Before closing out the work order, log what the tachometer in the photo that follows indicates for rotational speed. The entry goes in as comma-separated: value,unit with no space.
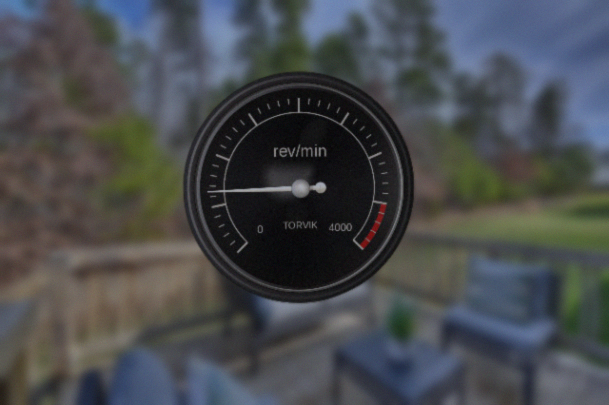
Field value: 650,rpm
